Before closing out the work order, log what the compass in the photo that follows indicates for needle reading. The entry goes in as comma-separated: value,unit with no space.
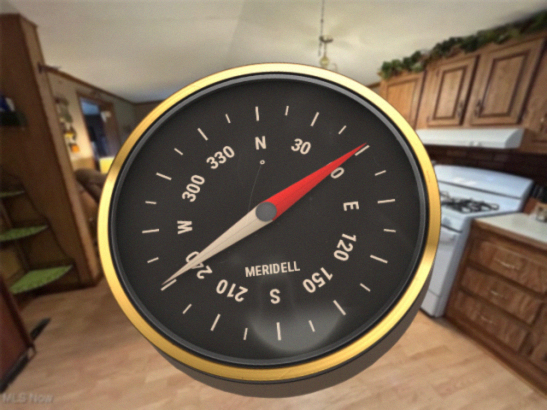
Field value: 60,°
